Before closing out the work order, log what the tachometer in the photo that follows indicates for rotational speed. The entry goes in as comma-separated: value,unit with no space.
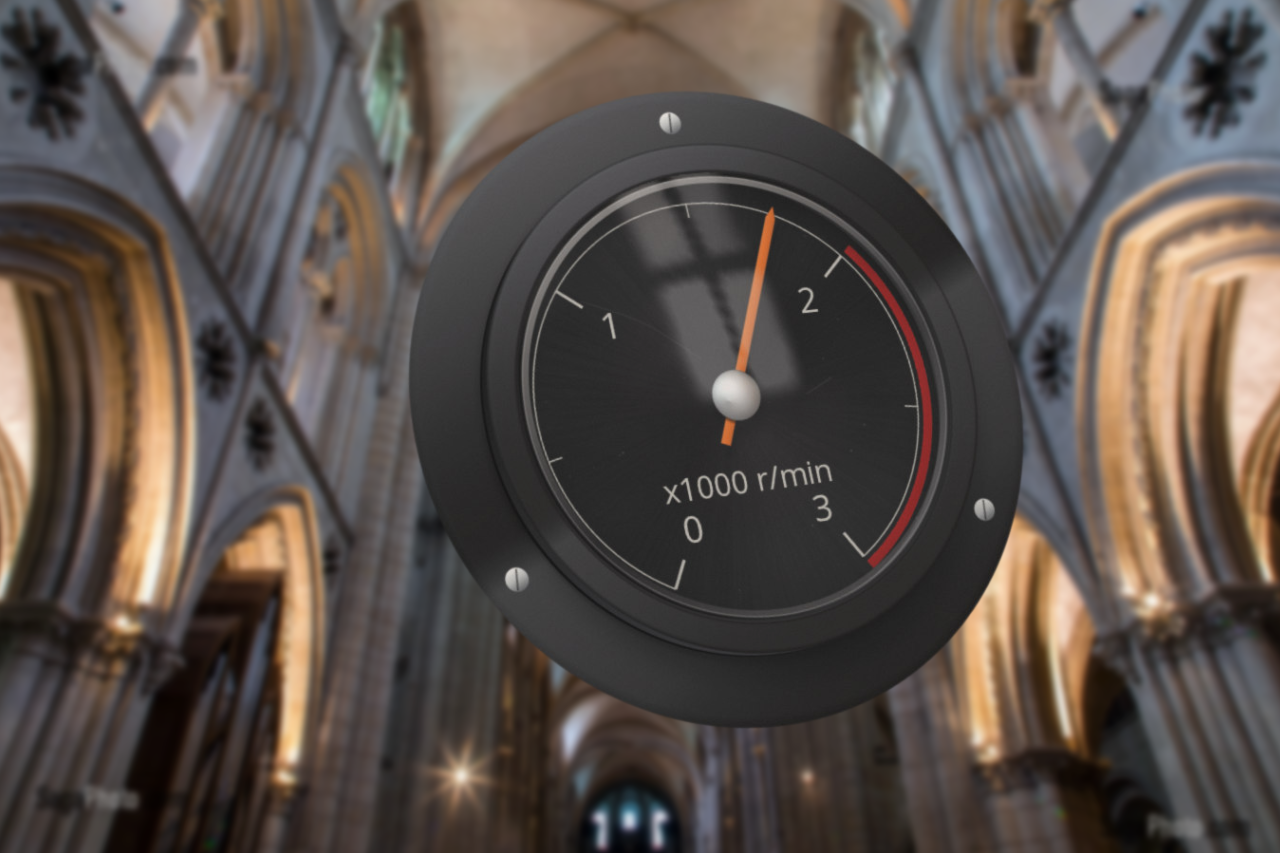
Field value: 1750,rpm
